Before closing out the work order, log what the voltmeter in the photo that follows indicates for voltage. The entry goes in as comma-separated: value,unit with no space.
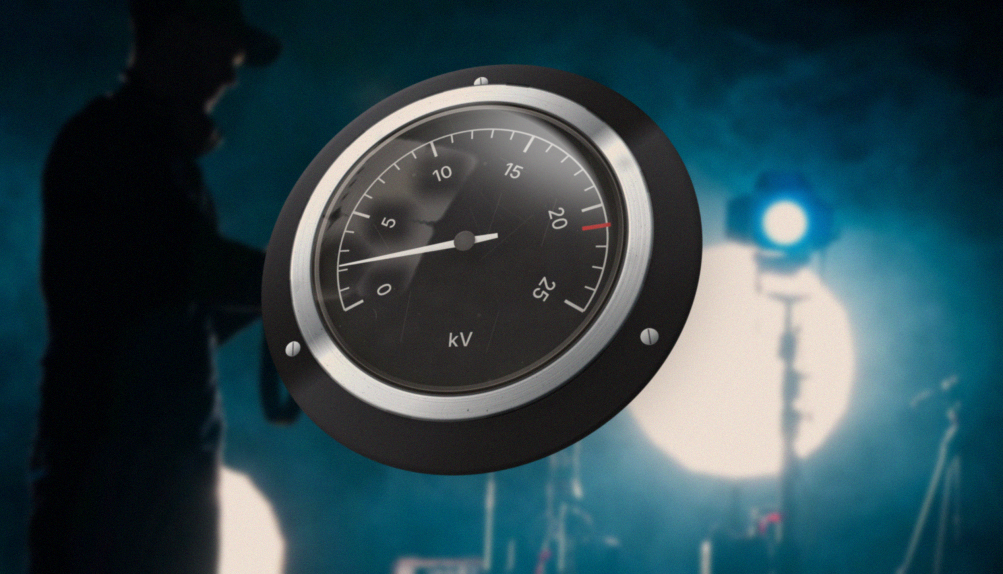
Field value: 2,kV
